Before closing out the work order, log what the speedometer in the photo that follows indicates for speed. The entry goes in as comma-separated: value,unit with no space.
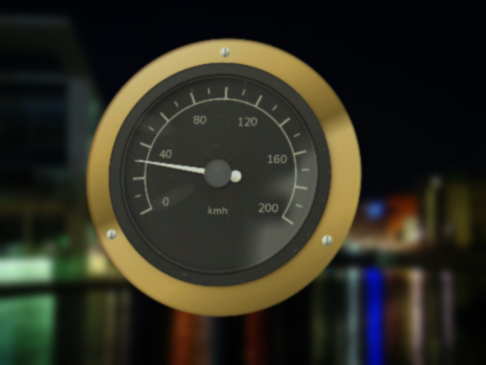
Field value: 30,km/h
